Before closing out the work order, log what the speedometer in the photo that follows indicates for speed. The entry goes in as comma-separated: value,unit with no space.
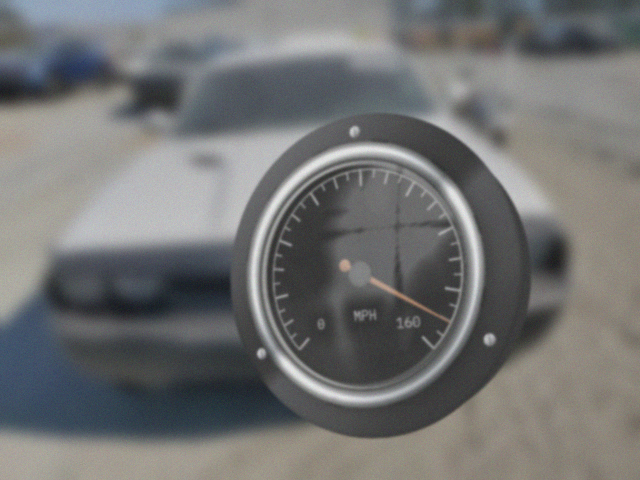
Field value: 150,mph
